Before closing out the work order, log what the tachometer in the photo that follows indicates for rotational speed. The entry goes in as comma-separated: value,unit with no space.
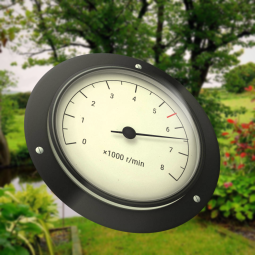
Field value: 6500,rpm
